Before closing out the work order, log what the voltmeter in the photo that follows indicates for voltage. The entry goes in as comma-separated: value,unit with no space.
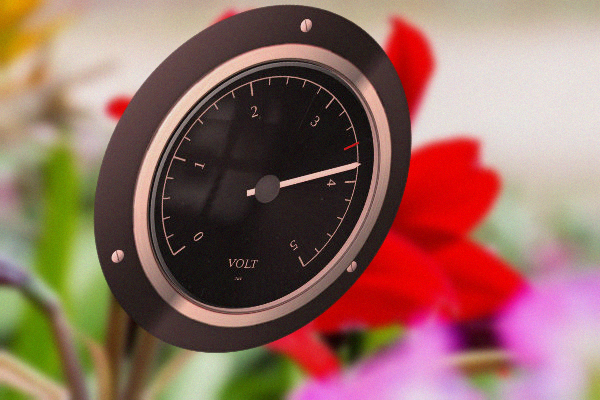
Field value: 3.8,V
